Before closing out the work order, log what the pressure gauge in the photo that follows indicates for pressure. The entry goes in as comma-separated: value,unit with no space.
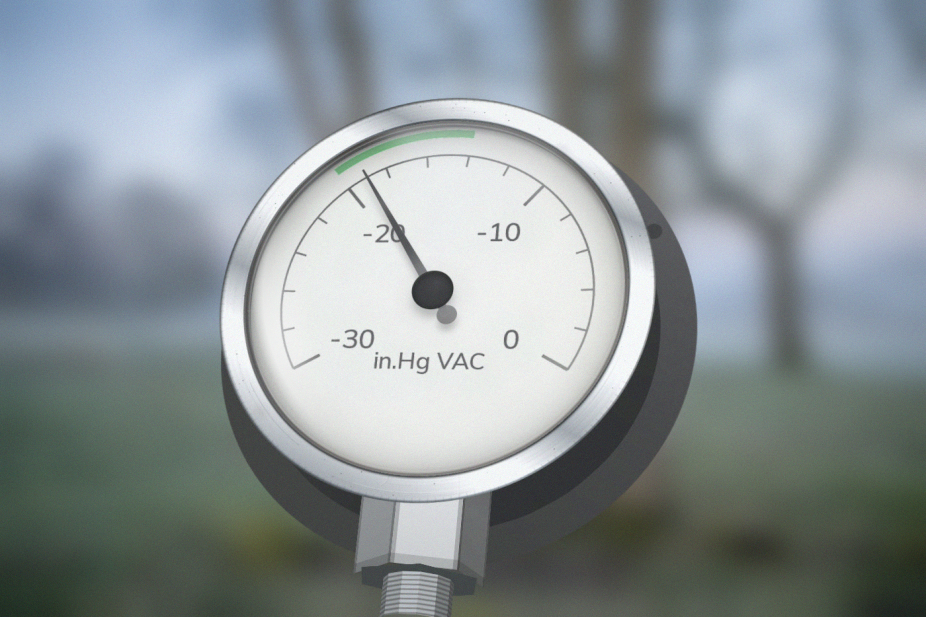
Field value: -19,inHg
